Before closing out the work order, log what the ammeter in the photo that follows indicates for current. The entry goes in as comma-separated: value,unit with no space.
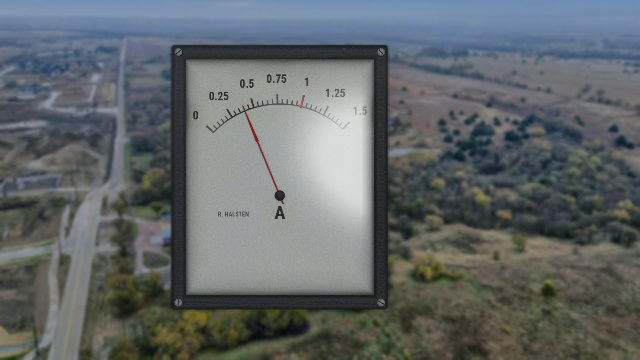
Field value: 0.4,A
